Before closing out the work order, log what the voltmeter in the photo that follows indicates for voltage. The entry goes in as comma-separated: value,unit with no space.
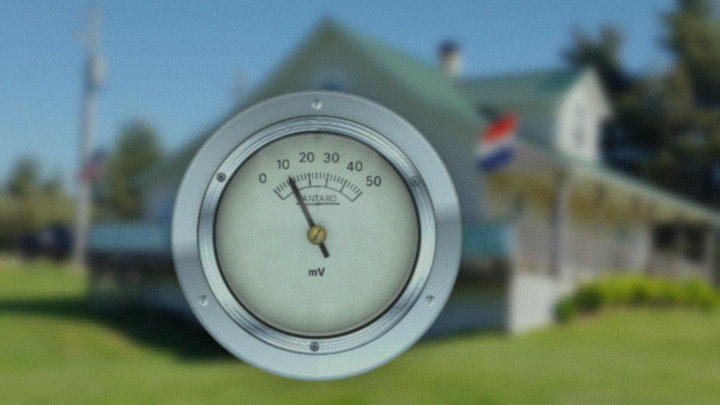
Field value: 10,mV
